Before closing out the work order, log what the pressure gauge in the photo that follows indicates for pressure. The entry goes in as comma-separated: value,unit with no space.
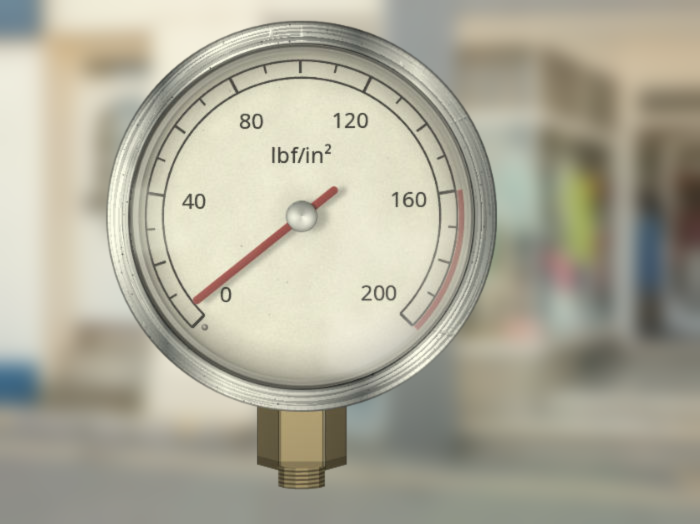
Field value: 5,psi
